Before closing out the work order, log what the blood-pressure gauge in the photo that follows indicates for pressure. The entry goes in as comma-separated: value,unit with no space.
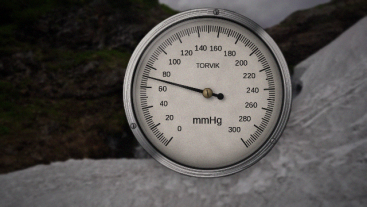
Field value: 70,mmHg
